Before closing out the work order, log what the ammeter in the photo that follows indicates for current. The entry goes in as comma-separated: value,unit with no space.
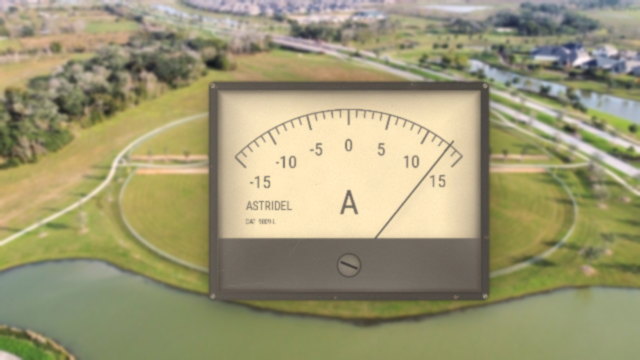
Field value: 13,A
